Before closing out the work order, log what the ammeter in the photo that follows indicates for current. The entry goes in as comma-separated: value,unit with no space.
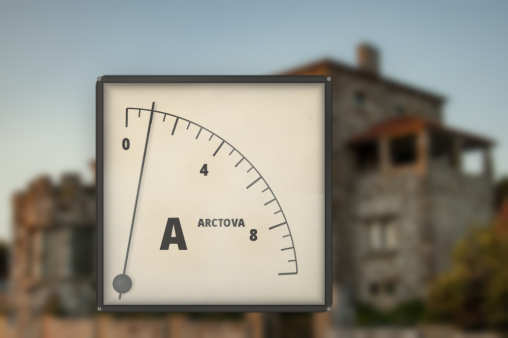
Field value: 1,A
